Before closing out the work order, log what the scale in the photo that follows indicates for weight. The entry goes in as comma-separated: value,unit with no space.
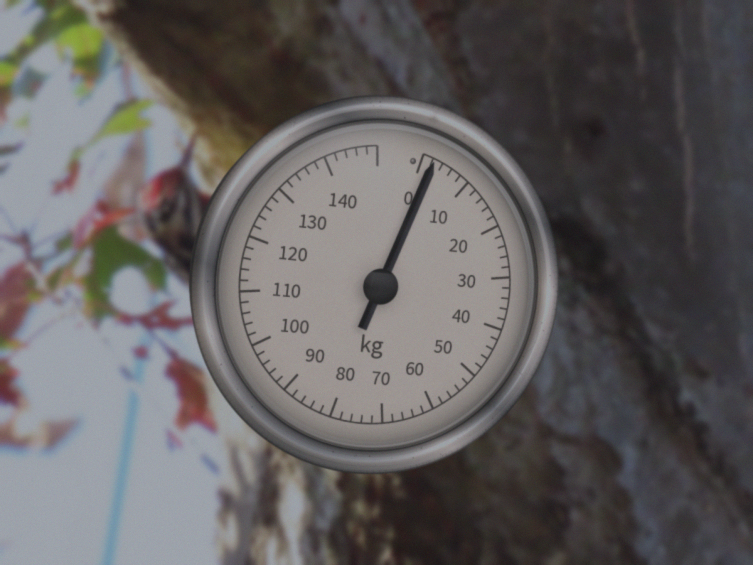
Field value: 2,kg
